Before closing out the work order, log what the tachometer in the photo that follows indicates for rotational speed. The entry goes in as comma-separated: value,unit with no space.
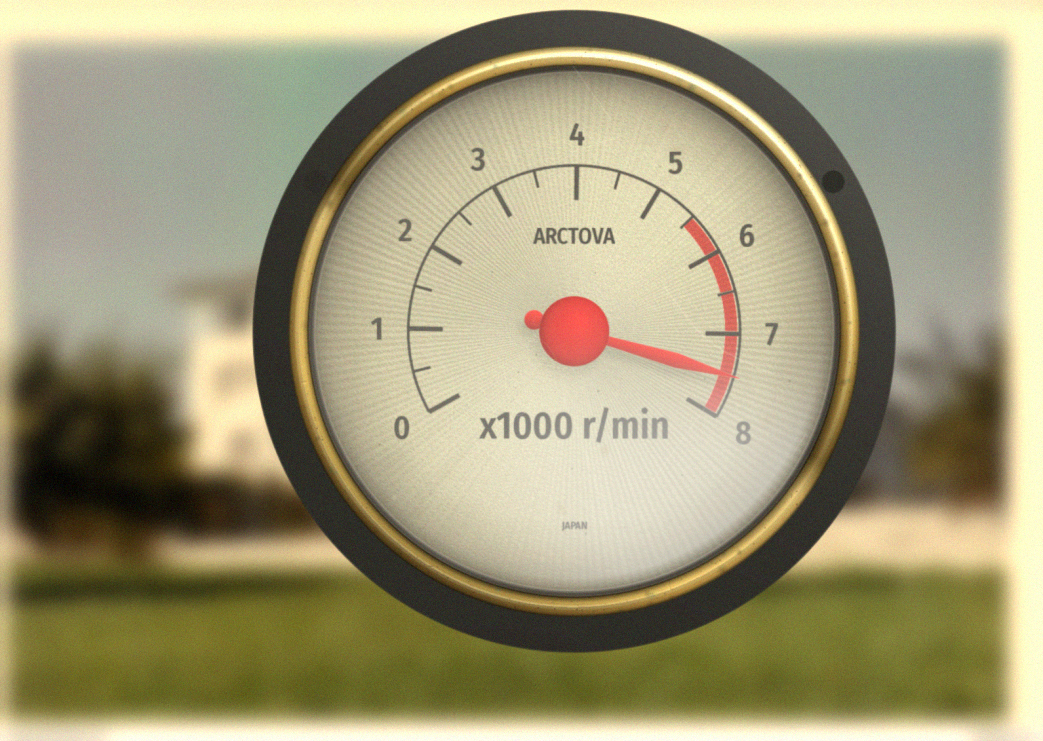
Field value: 7500,rpm
